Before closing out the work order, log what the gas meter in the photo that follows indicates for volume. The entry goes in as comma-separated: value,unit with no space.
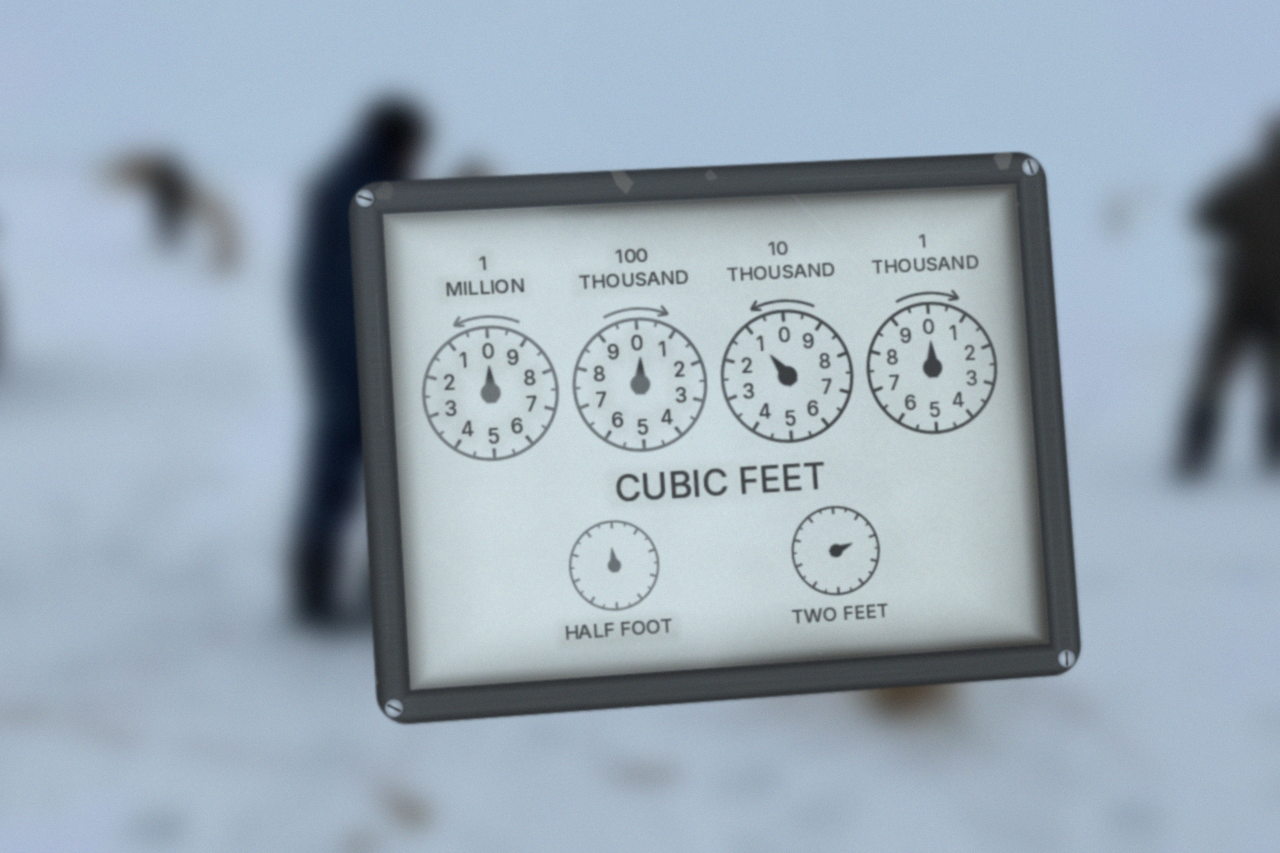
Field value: 1000,ft³
